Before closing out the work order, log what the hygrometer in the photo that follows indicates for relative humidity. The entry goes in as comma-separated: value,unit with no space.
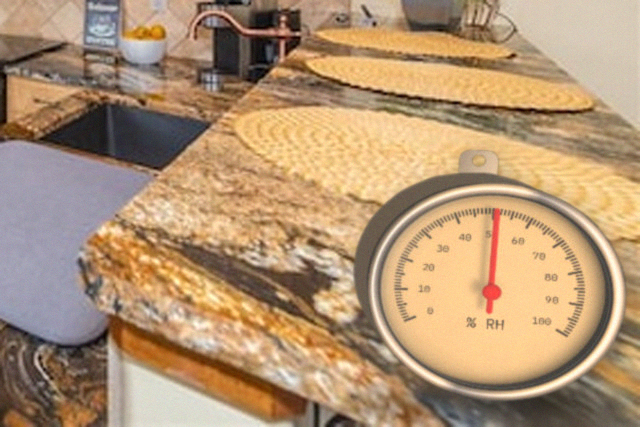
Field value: 50,%
